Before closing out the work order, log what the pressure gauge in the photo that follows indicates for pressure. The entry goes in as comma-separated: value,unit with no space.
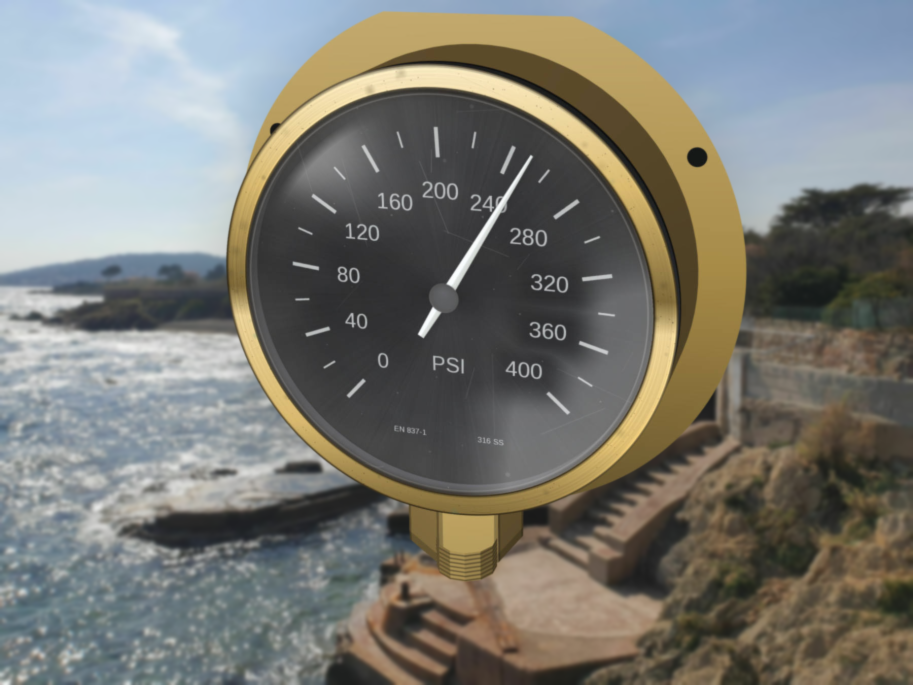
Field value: 250,psi
